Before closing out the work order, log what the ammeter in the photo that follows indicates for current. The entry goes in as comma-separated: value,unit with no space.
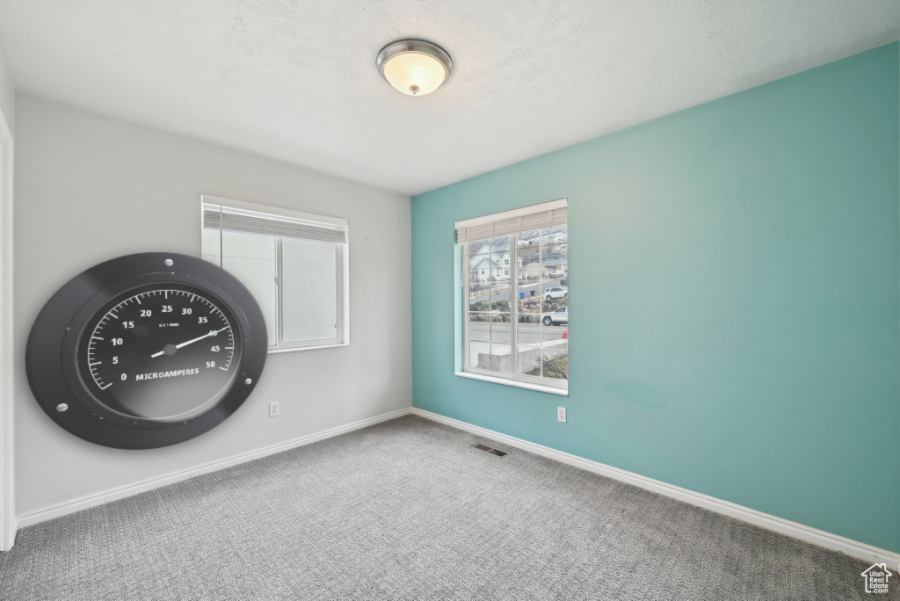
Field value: 40,µA
